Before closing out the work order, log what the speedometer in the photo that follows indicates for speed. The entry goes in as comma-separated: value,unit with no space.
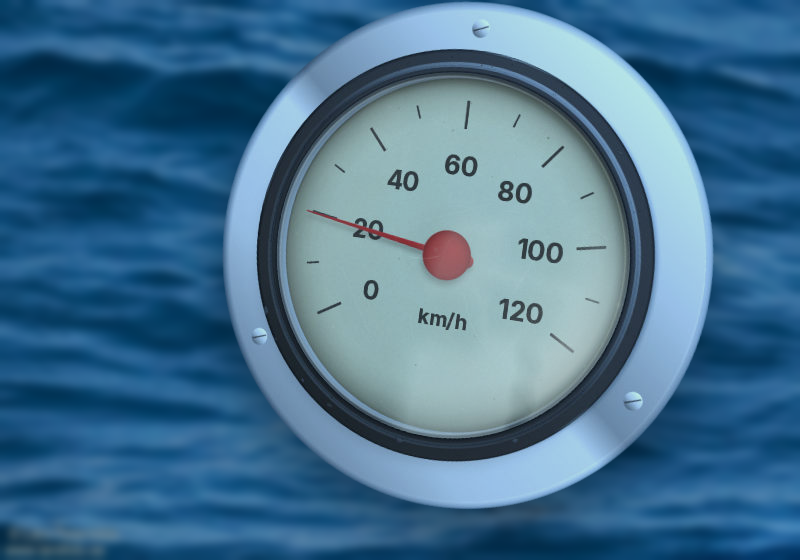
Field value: 20,km/h
